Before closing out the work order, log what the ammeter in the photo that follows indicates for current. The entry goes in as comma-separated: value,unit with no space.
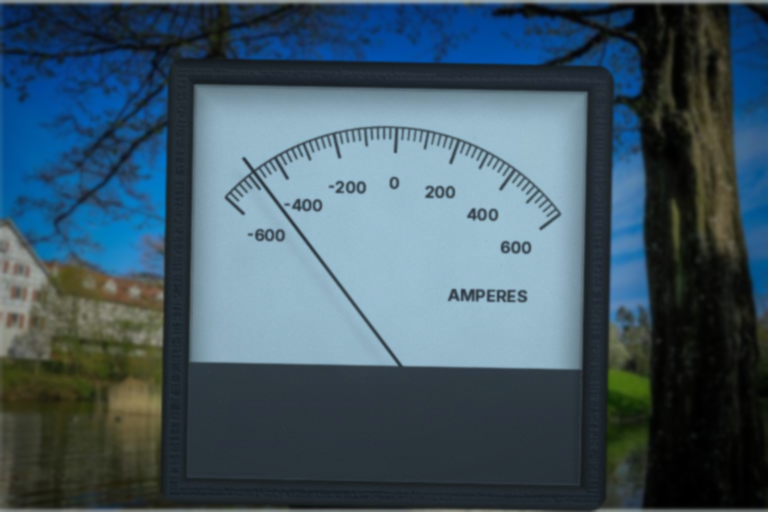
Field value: -480,A
